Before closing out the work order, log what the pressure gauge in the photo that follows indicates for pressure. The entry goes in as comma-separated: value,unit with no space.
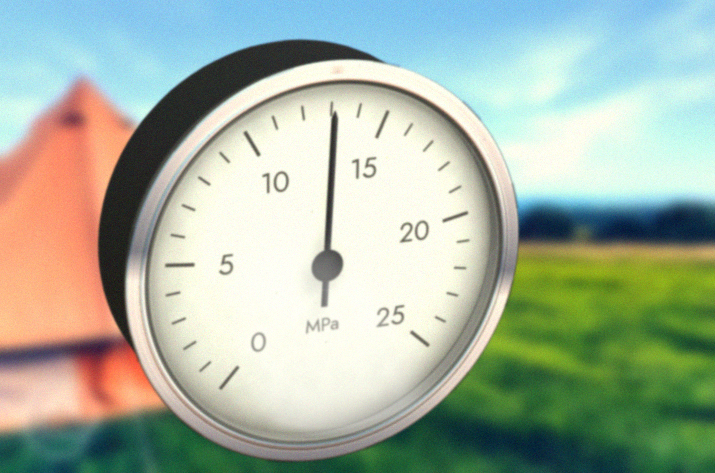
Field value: 13,MPa
